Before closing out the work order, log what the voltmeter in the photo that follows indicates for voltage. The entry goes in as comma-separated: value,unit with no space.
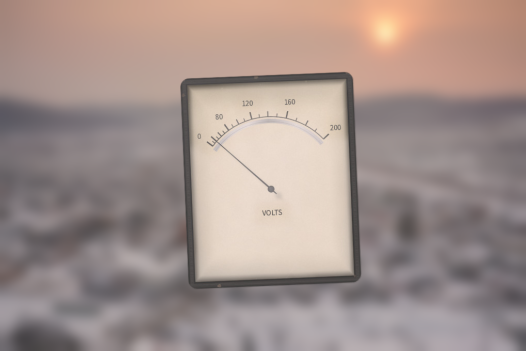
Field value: 40,V
